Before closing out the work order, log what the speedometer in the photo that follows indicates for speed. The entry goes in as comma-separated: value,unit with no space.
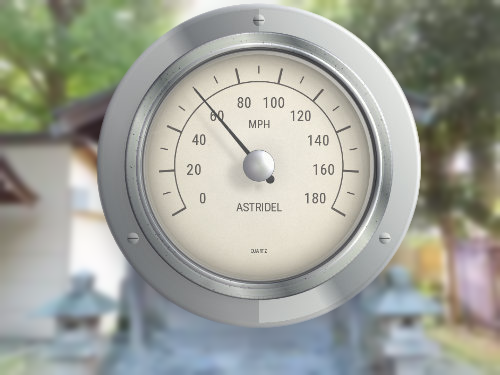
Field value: 60,mph
